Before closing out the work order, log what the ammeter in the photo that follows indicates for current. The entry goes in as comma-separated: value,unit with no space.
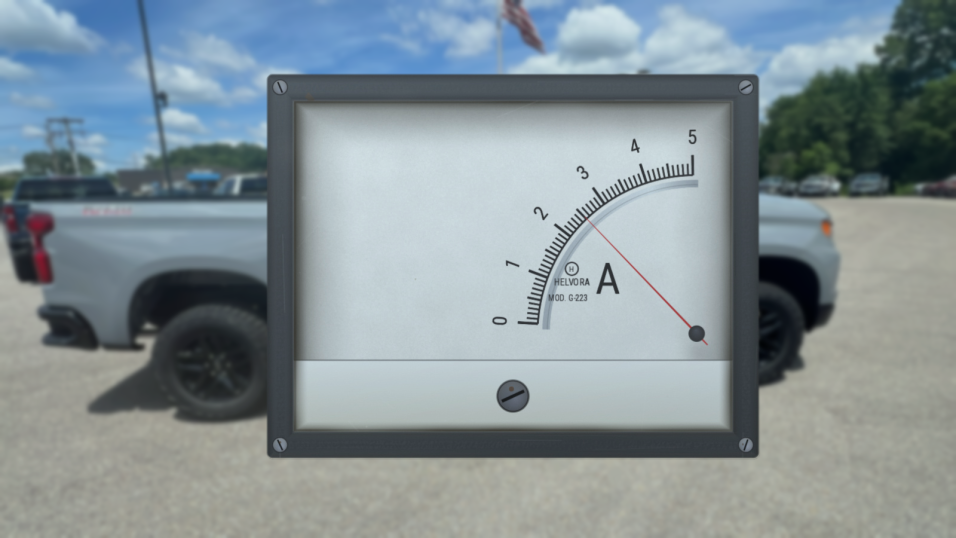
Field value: 2.5,A
